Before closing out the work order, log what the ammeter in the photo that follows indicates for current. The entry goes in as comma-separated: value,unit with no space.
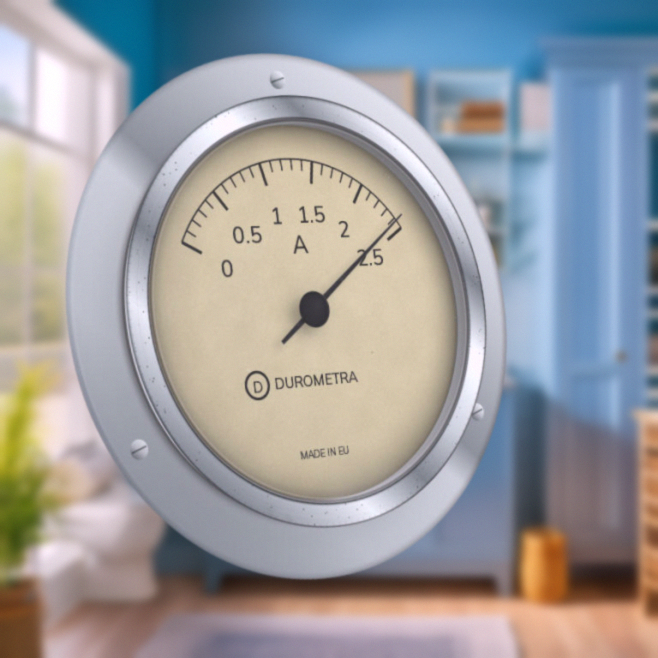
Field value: 2.4,A
